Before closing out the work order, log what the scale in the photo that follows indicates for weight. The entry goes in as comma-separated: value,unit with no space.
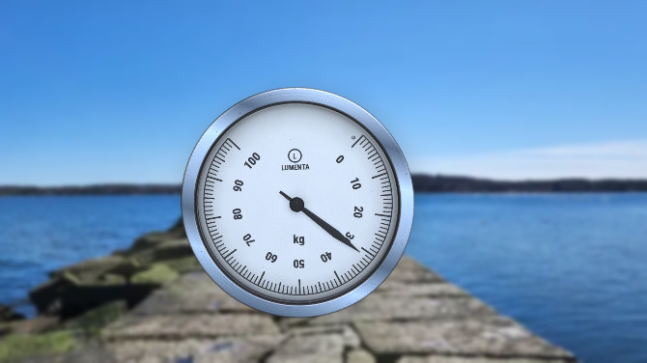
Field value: 31,kg
